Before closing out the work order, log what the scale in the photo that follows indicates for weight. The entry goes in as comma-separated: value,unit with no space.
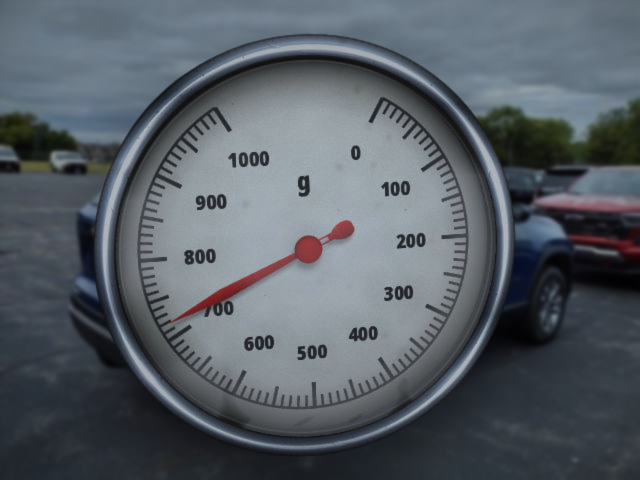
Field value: 720,g
